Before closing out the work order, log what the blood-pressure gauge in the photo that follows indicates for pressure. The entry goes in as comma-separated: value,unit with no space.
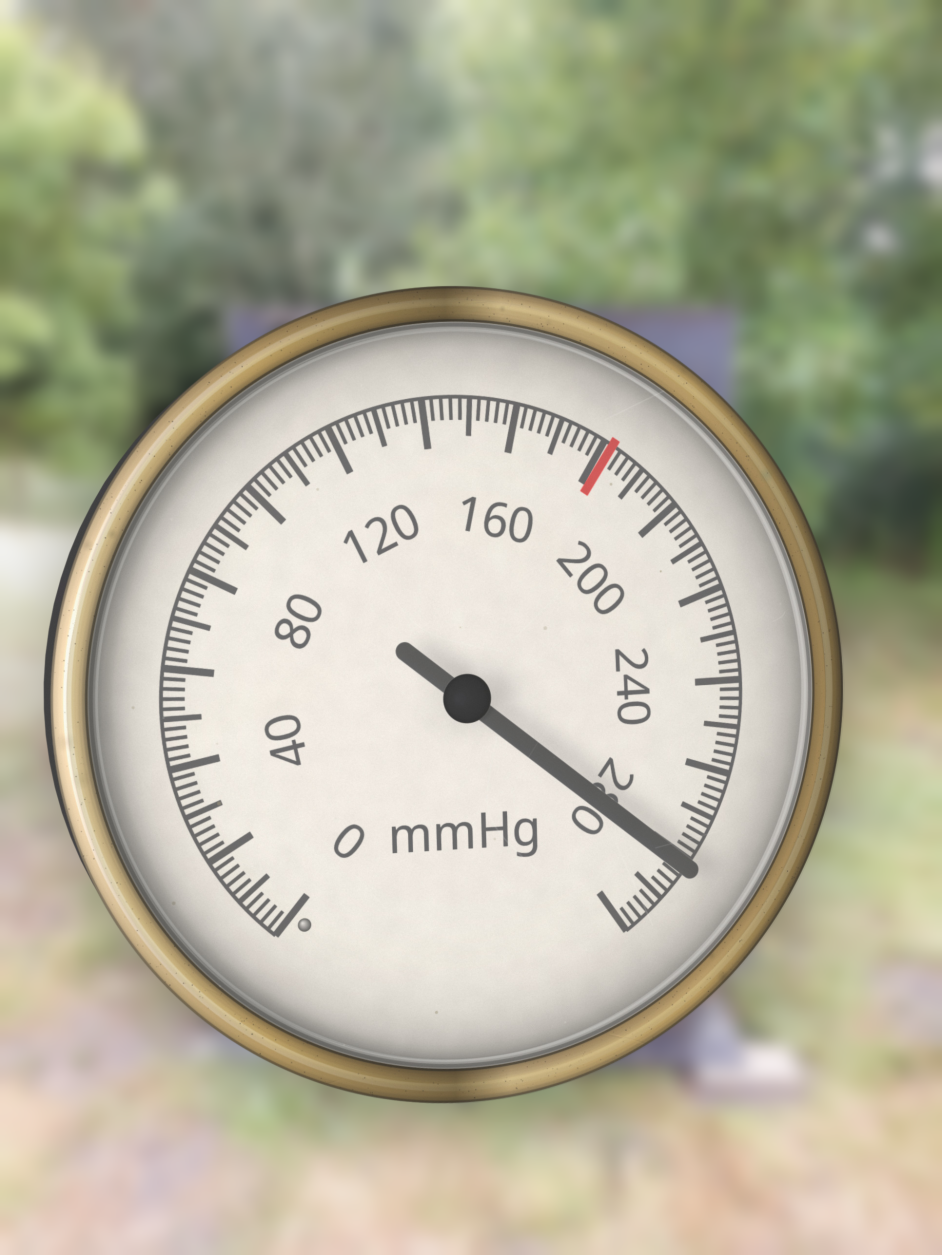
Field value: 282,mmHg
